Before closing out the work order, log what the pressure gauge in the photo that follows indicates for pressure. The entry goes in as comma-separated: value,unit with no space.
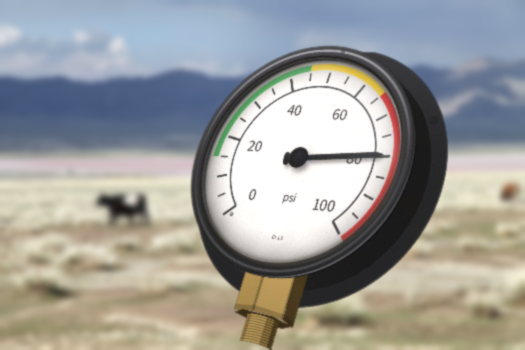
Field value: 80,psi
